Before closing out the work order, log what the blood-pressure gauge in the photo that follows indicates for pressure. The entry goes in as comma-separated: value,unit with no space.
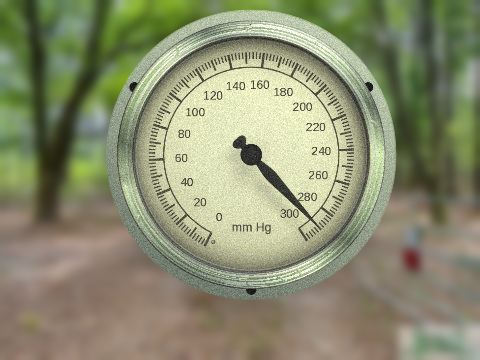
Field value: 290,mmHg
